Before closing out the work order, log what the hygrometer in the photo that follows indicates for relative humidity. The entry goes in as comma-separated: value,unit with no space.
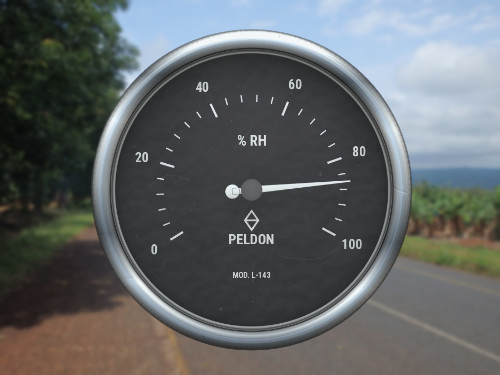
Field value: 86,%
